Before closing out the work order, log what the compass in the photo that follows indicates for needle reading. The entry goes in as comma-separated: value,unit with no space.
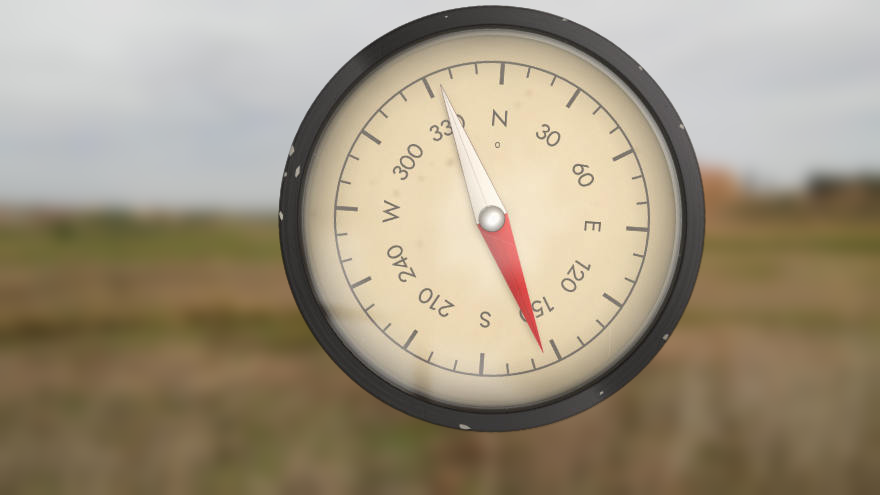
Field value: 155,°
